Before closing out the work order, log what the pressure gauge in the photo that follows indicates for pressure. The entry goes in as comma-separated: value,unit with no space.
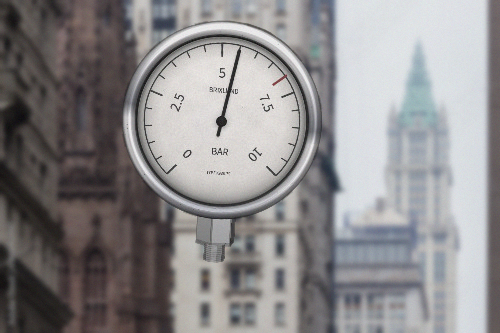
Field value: 5.5,bar
